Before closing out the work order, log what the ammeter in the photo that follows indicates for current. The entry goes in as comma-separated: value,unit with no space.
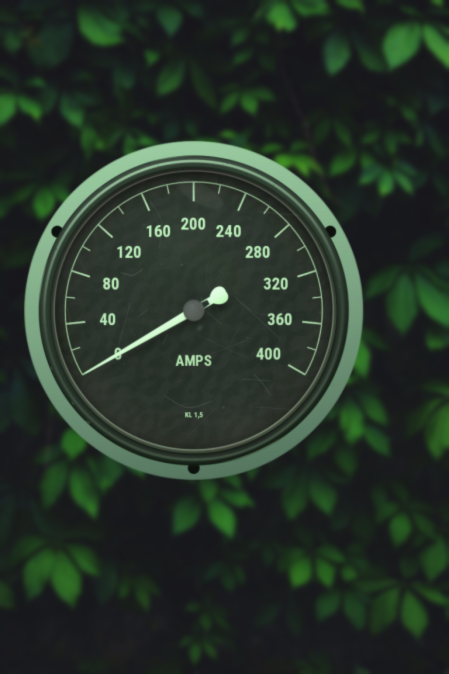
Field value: 0,A
